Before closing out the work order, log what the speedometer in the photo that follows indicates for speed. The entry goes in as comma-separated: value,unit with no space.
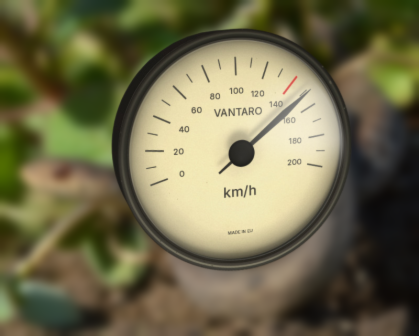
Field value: 150,km/h
